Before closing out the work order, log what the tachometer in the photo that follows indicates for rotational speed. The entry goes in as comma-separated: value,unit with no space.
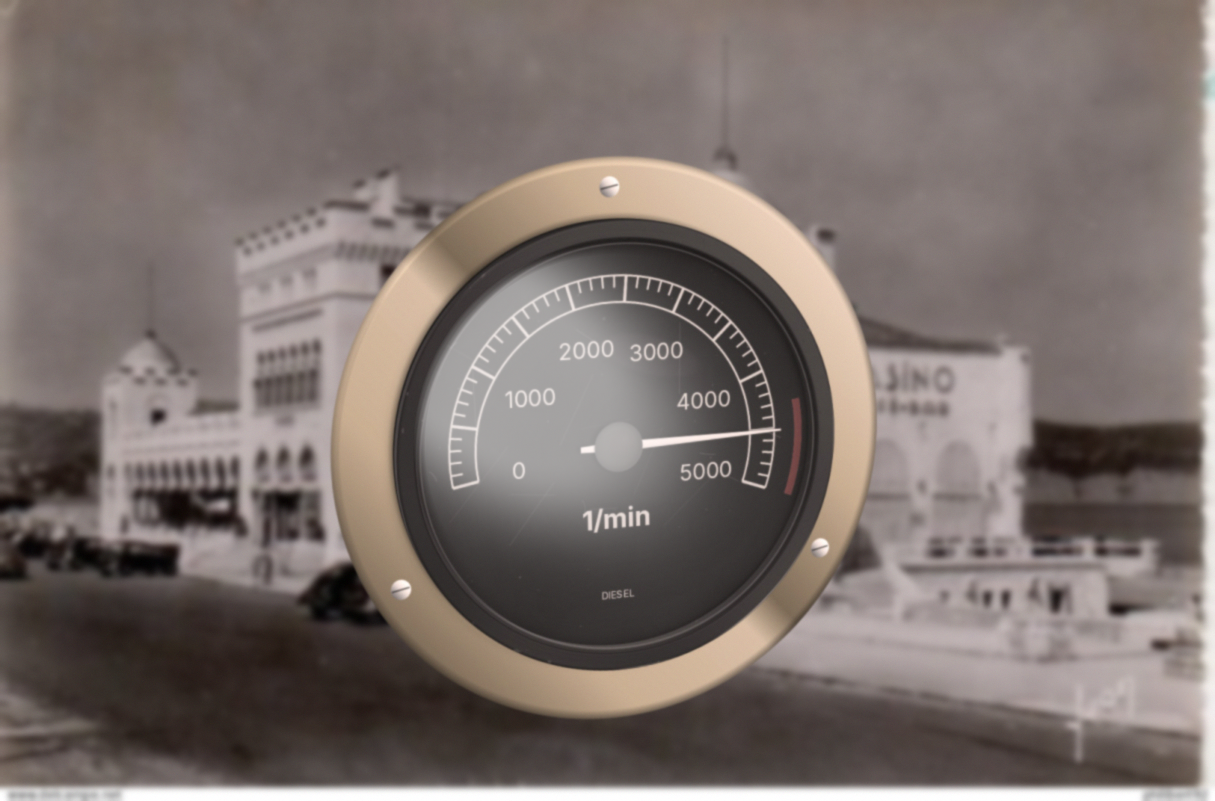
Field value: 4500,rpm
